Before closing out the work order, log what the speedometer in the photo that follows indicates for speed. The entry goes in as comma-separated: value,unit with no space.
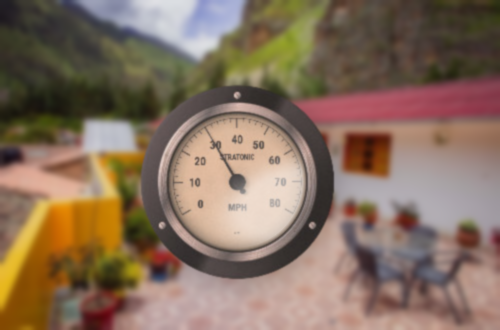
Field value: 30,mph
